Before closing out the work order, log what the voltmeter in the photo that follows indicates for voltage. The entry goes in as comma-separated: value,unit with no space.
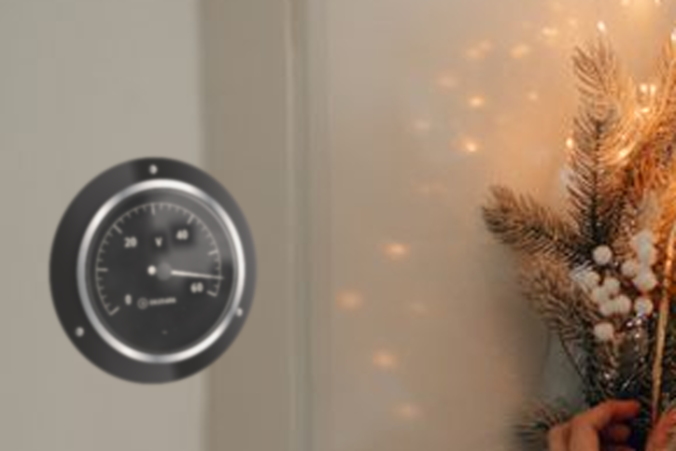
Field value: 56,V
